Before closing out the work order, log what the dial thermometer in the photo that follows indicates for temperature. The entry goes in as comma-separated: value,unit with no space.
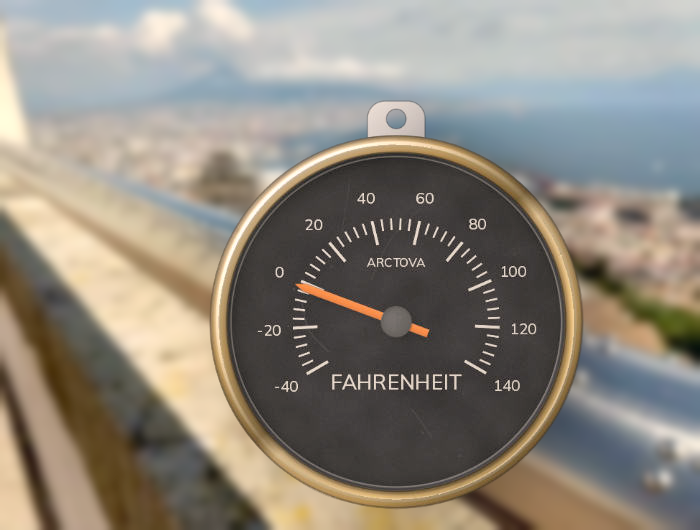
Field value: -2,°F
